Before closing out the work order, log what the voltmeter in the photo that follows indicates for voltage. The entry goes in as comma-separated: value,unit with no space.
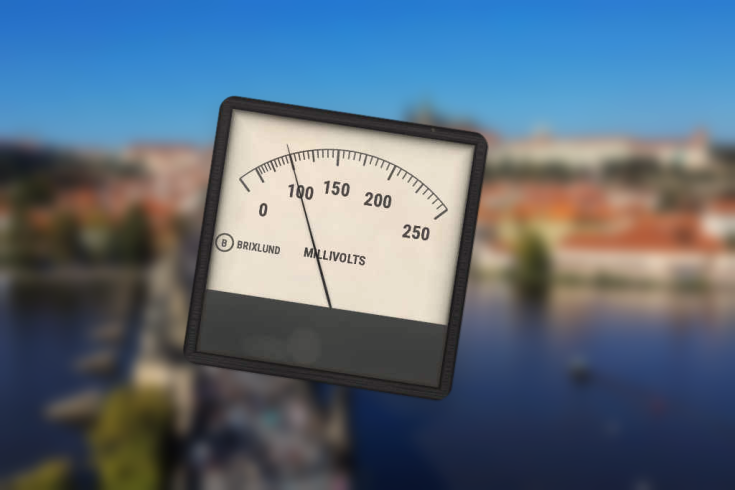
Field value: 100,mV
